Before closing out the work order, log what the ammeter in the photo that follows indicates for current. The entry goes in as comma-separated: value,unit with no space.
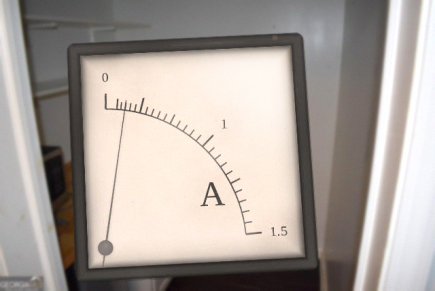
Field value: 0.35,A
